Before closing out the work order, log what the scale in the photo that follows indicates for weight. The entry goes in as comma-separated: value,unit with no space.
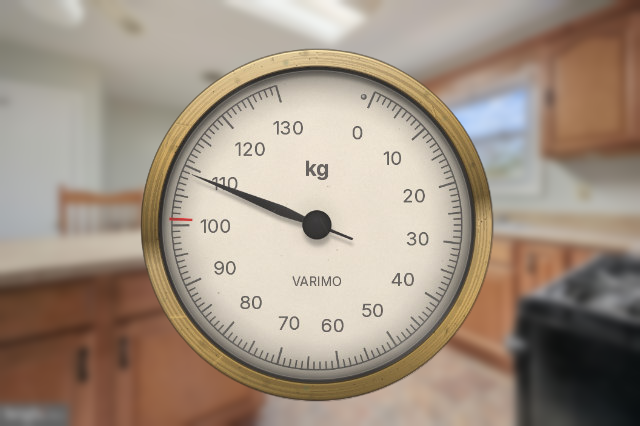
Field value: 109,kg
